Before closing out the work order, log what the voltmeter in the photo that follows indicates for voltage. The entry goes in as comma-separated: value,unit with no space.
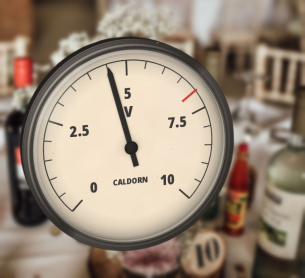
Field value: 4.5,V
